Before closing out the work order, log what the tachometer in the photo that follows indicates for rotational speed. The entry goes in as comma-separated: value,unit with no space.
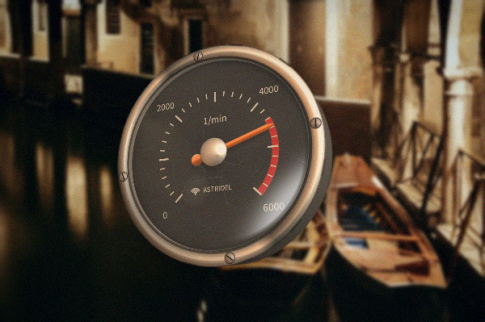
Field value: 4600,rpm
